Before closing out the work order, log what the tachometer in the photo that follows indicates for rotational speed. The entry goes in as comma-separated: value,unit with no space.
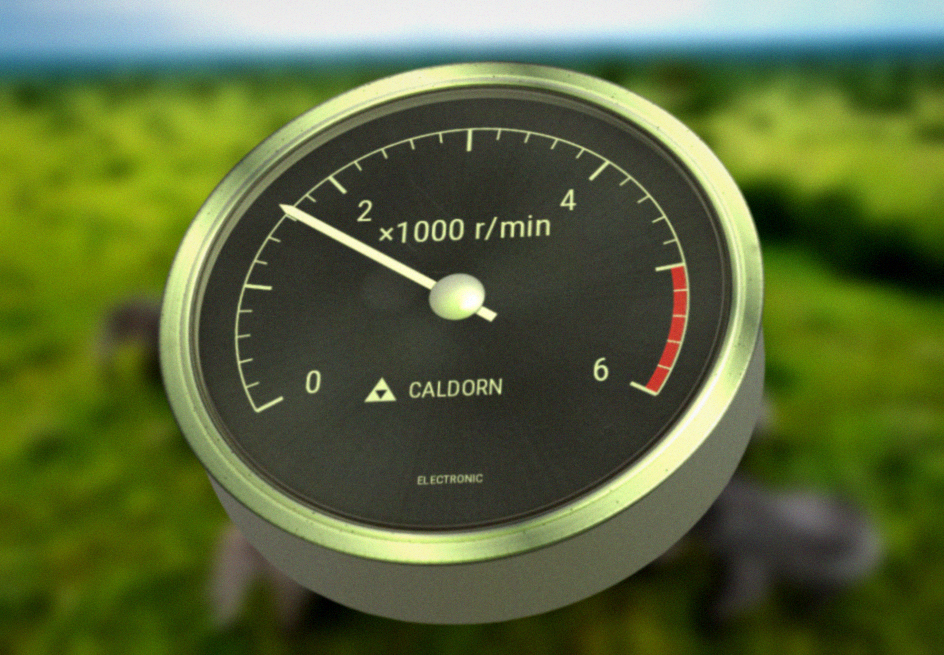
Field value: 1600,rpm
